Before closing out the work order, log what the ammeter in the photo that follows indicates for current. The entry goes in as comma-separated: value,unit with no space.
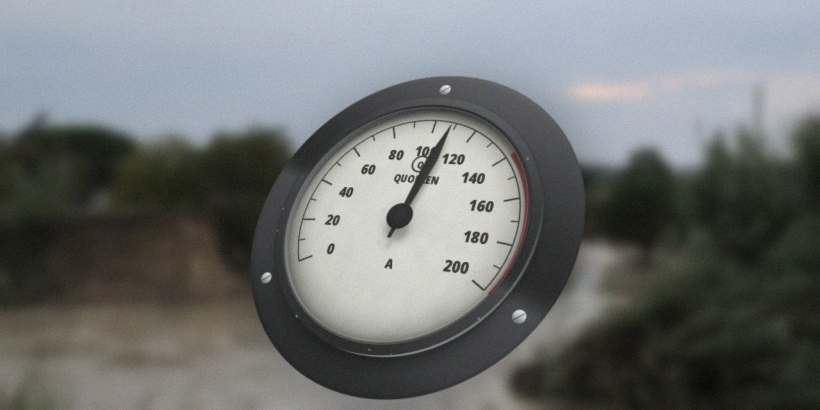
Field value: 110,A
